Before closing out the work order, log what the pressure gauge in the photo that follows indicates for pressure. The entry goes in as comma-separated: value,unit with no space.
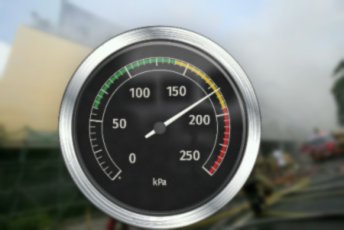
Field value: 180,kPa
